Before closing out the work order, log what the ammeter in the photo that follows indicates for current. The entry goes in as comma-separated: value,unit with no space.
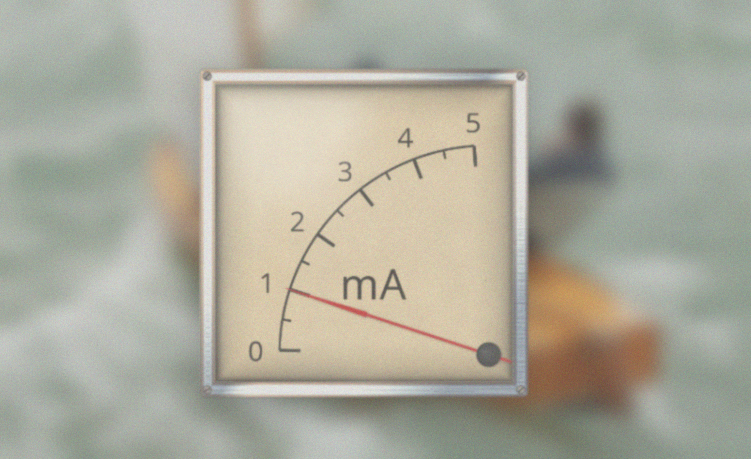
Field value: 1,mA
